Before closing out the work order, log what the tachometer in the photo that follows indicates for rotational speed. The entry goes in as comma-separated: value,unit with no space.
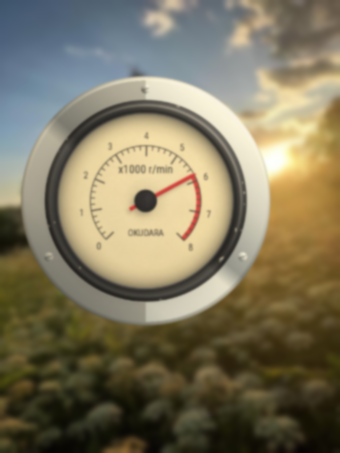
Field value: 5800,rpm
